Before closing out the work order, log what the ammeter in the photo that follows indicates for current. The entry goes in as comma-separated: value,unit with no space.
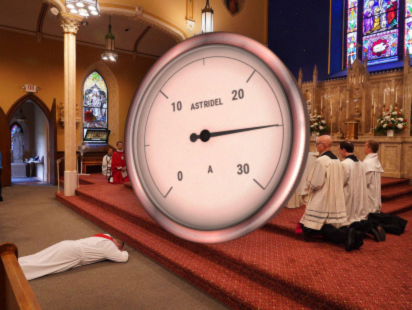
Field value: 25,A
